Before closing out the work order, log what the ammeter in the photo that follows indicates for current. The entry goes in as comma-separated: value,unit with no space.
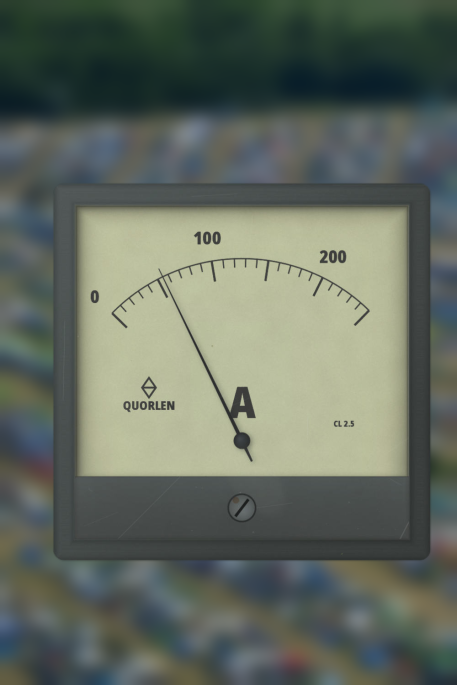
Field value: 55,A
